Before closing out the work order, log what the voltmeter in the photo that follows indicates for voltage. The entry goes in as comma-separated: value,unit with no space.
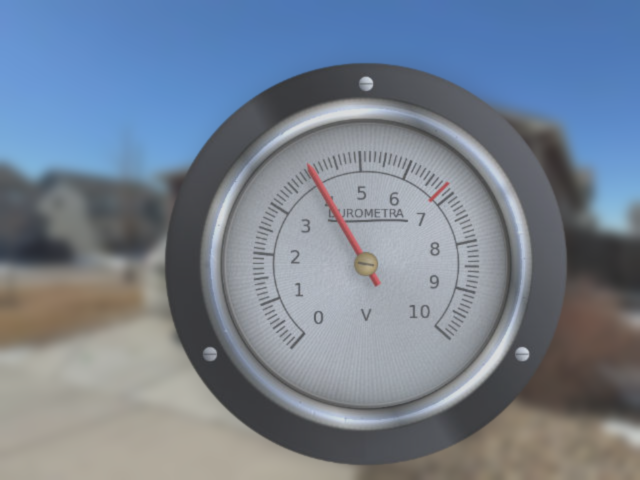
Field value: 4,V
